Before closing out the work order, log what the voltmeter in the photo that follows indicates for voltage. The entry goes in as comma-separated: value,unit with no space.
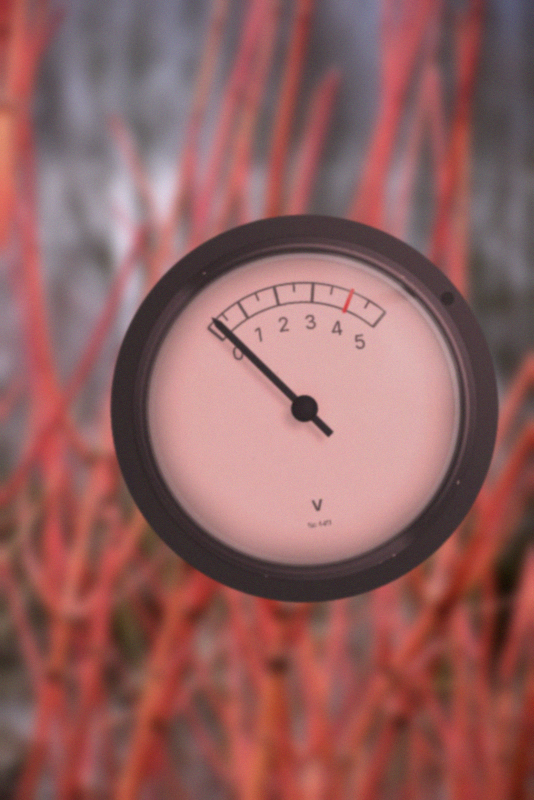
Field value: 0.25,V
